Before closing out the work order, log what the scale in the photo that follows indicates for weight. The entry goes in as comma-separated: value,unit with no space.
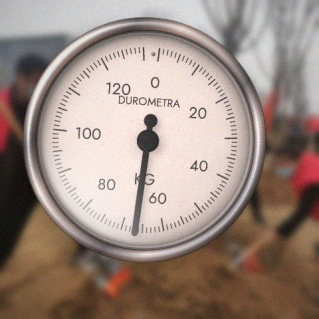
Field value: 67,kg
